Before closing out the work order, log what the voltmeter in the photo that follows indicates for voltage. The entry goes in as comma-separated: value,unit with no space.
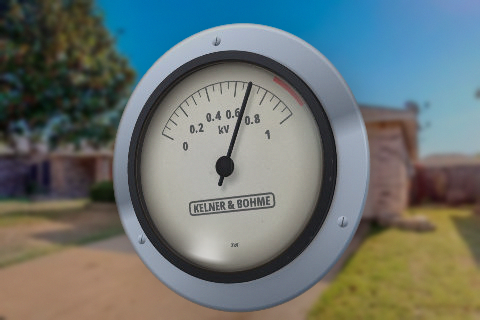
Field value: 0.7,kV
